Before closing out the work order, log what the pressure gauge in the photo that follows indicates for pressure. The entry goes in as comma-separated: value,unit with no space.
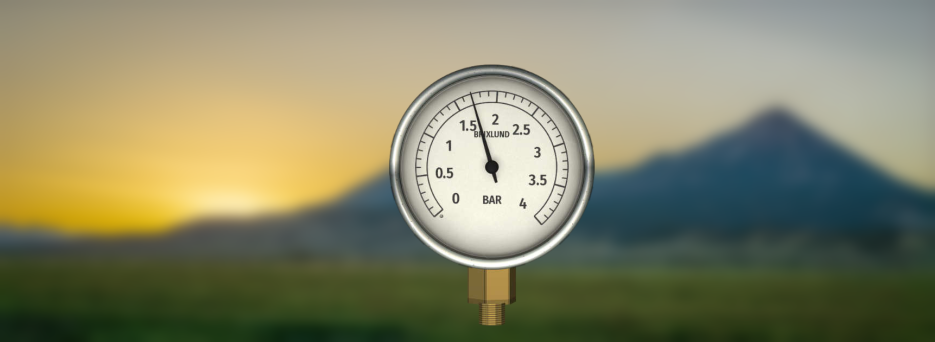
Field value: 1.7,bar
